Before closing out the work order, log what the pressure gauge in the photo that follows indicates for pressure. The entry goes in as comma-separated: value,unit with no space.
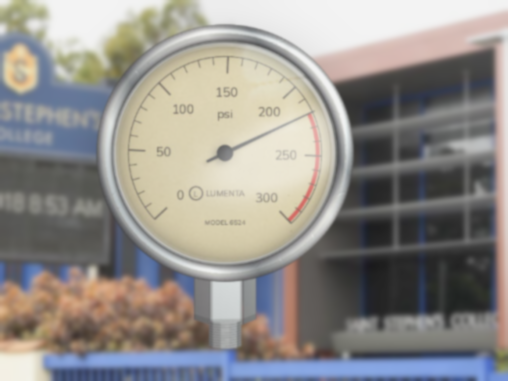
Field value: 220,psi
